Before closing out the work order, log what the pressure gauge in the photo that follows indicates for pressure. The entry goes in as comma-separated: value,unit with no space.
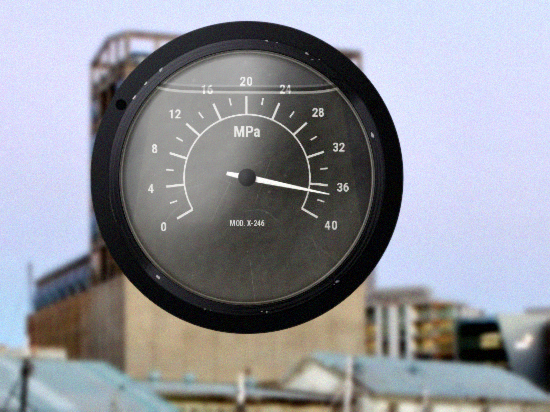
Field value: 37,MPa
